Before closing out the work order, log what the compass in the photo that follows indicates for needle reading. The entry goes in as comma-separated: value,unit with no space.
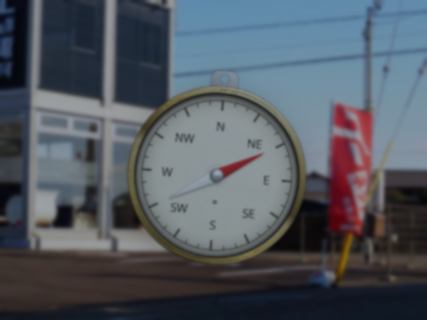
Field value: 60,°
